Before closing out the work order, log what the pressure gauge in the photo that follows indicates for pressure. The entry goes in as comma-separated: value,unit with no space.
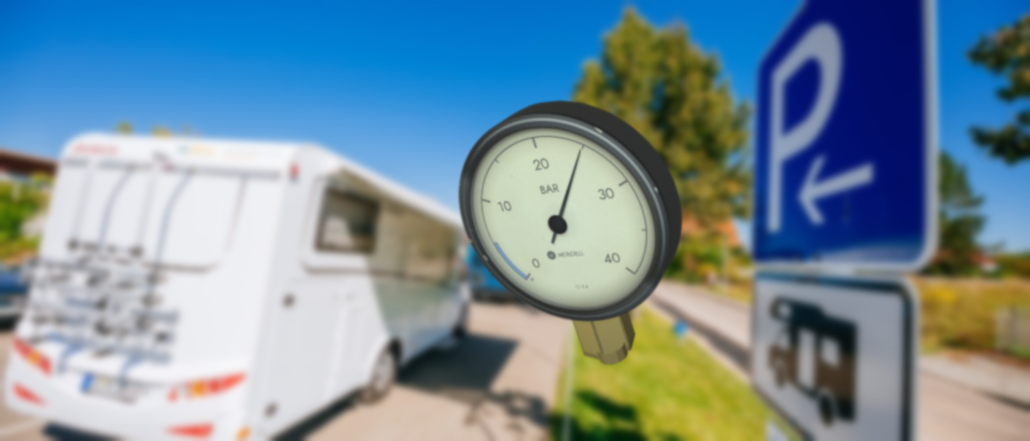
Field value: 25,bar
